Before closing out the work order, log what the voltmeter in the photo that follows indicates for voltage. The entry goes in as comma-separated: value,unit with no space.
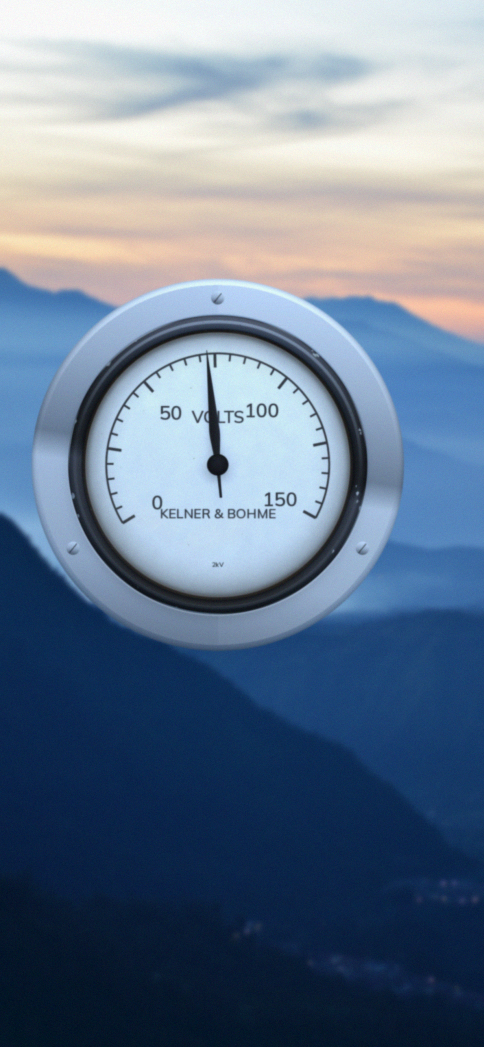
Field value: 72.5,V
